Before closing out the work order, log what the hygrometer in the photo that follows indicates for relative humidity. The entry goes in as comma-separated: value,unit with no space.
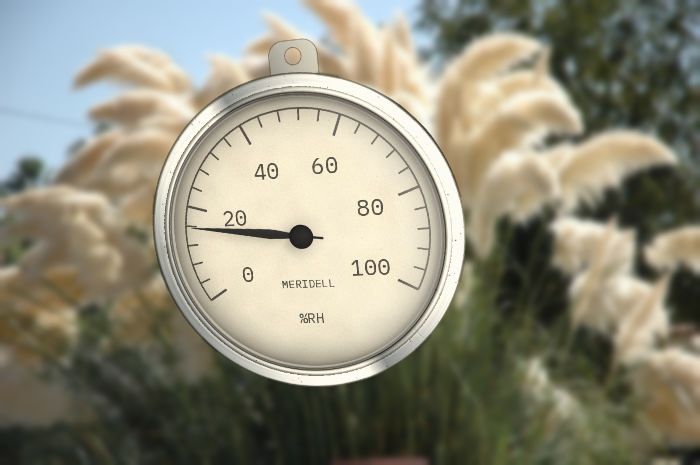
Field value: 16,%
